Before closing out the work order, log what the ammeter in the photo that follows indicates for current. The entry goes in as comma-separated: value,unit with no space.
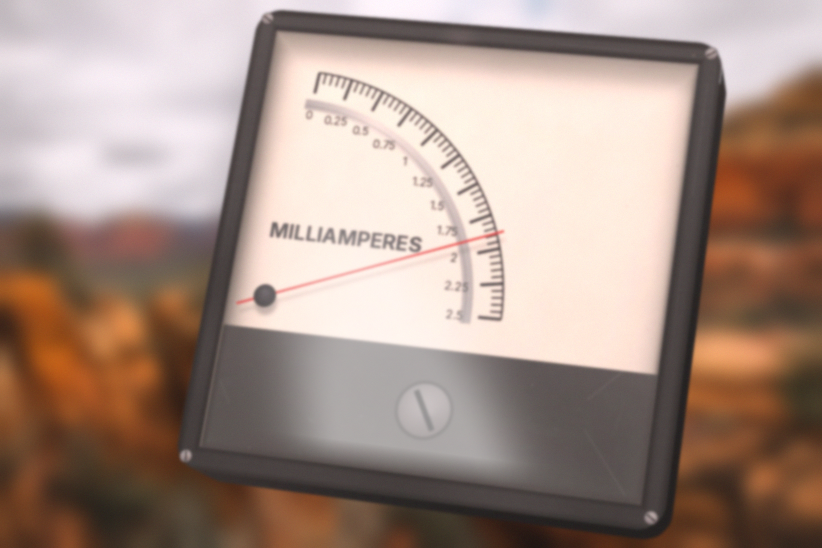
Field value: 1.9,mA
